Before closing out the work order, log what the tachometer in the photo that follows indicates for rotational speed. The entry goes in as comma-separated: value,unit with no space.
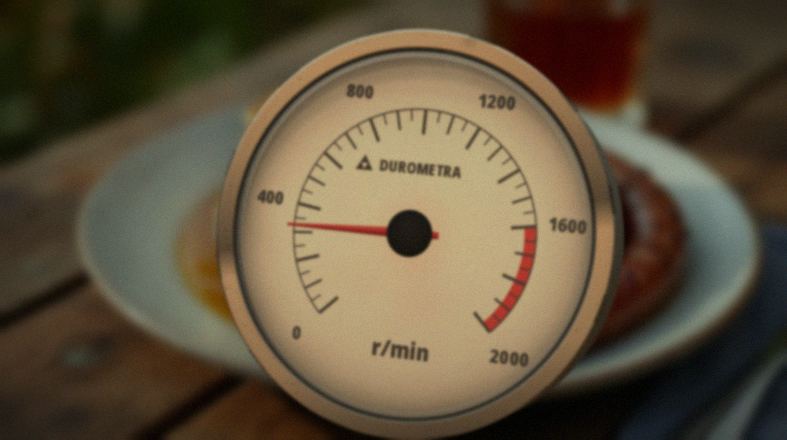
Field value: 325,rpm
